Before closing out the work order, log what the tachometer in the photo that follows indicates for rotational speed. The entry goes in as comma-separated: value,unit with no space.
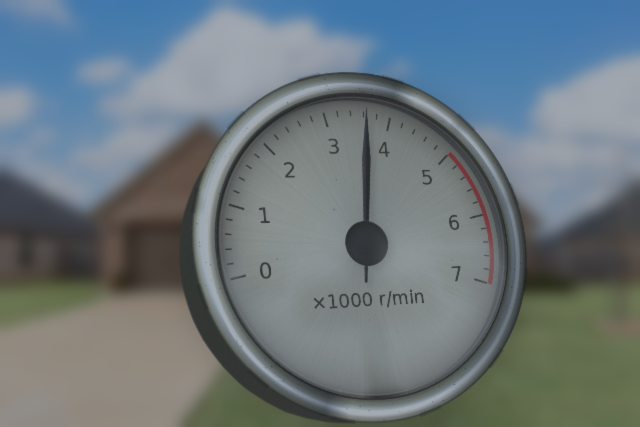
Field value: 3600,rpm
